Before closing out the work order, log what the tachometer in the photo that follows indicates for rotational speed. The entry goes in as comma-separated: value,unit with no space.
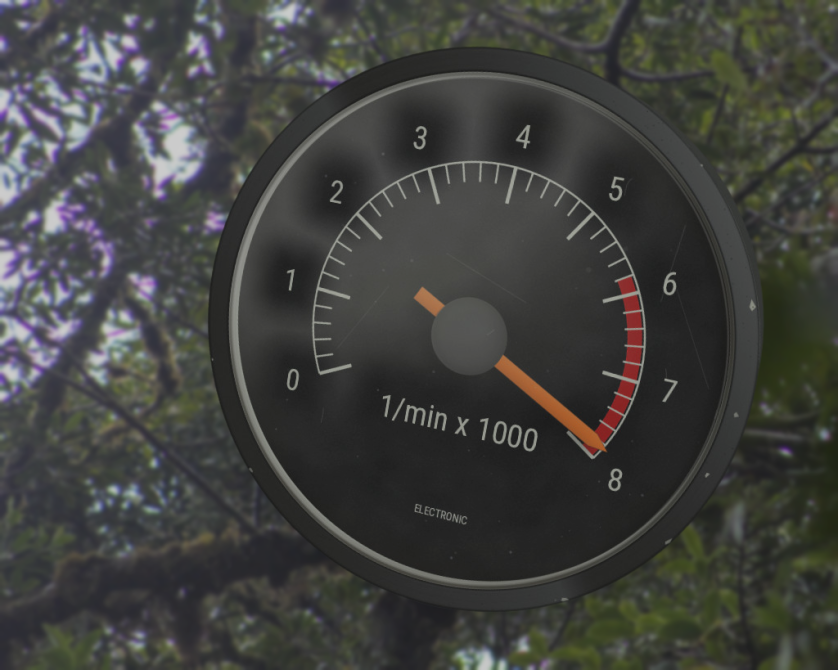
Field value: 7800,rpm
